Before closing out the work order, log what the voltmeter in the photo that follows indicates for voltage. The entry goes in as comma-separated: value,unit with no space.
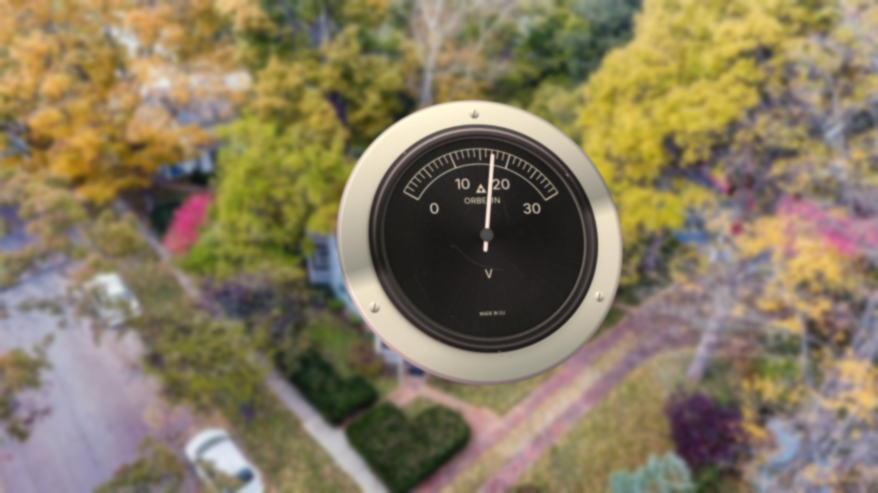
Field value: 17,V
